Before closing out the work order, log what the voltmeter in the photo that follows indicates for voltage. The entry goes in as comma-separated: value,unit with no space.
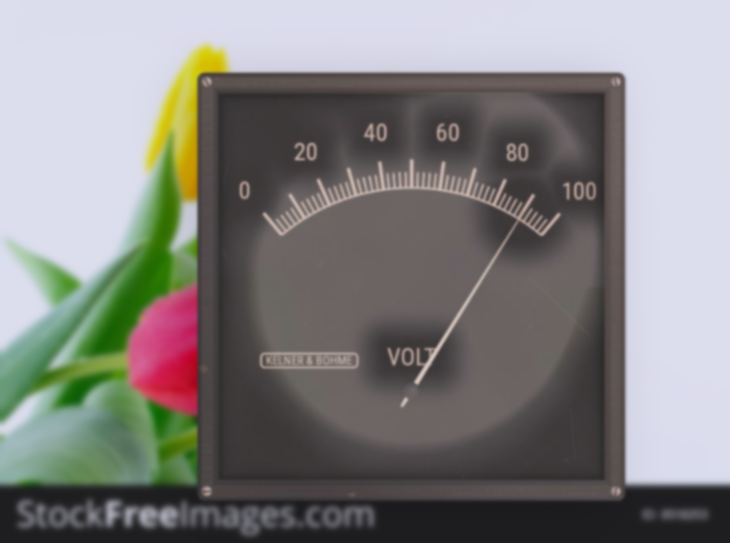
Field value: 90,V
